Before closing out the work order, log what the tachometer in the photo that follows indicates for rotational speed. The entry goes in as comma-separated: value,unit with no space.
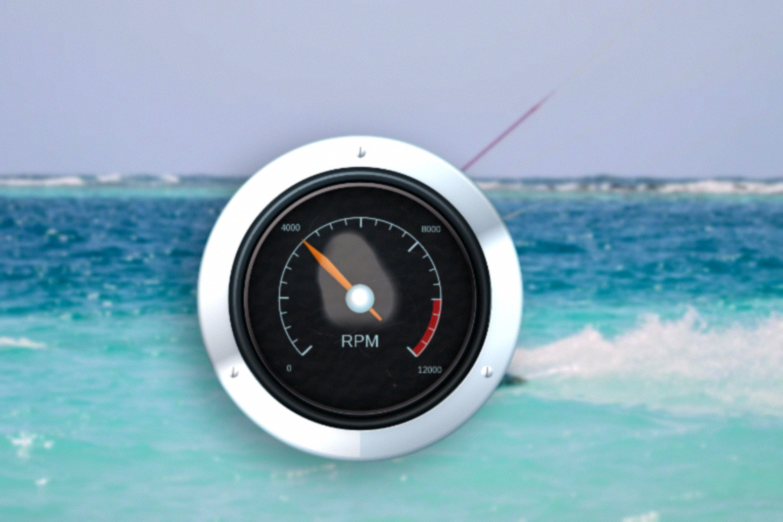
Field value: 4000,rpm
